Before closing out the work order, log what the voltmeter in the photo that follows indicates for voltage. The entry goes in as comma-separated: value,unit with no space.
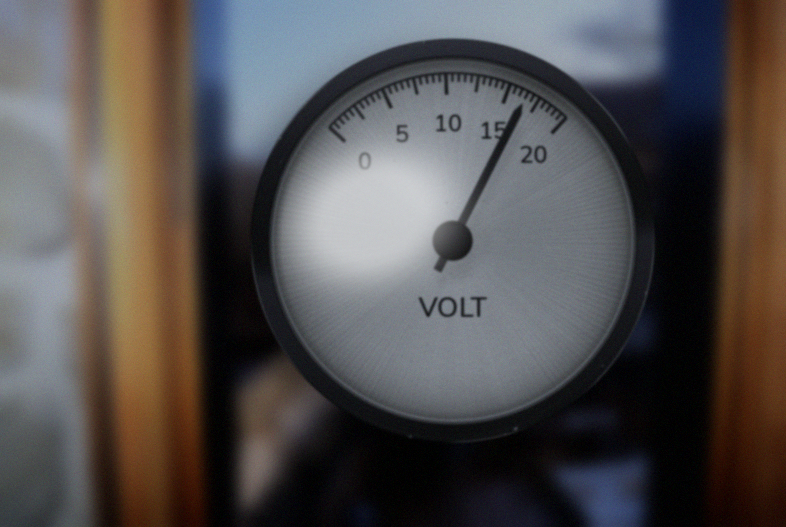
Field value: 16.5,V
